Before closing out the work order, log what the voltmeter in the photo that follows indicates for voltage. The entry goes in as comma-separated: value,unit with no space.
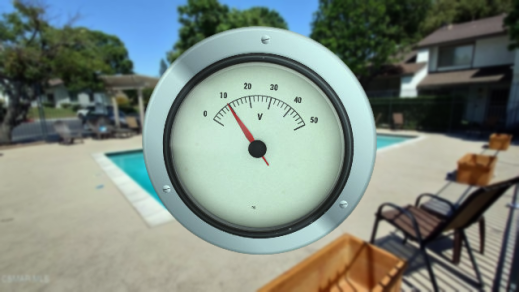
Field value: 10,V
